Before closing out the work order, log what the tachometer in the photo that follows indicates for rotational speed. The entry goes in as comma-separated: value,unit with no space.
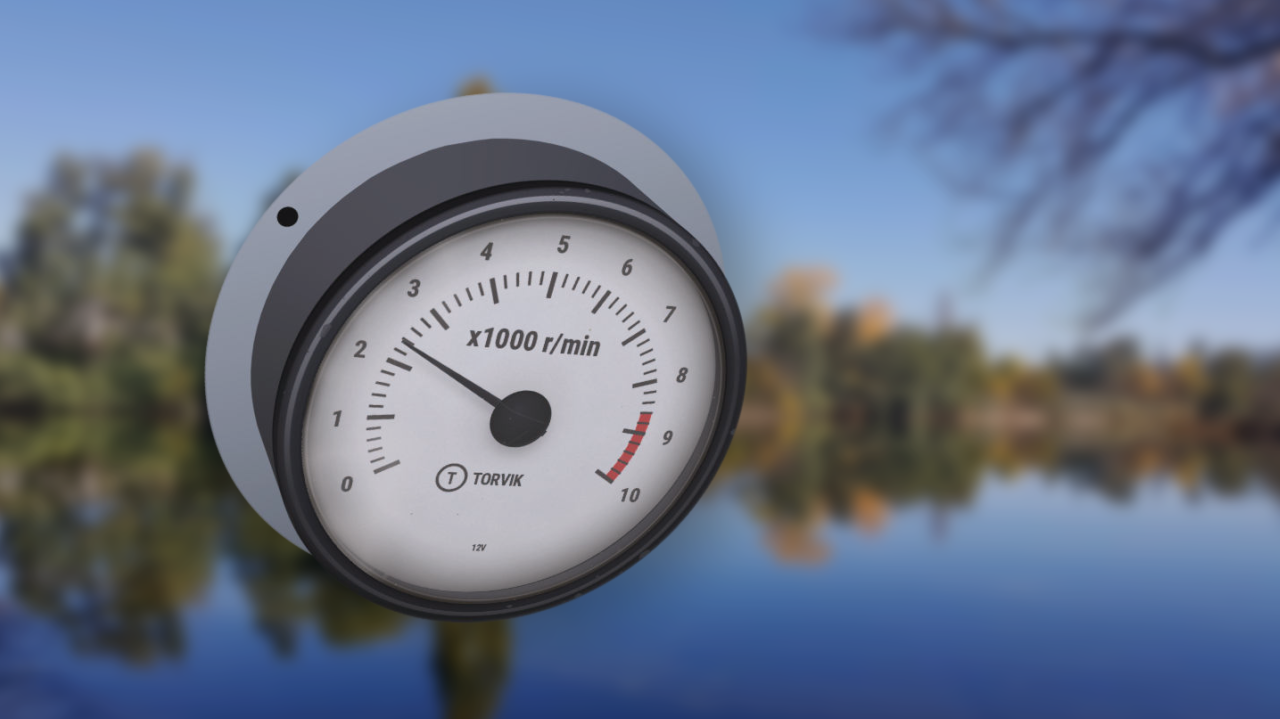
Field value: 2400,rpm
